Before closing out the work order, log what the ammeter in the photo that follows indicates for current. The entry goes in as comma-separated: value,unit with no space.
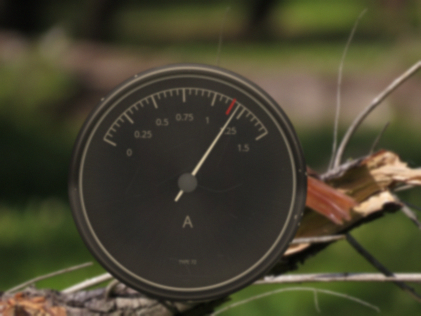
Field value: 1.2,A
